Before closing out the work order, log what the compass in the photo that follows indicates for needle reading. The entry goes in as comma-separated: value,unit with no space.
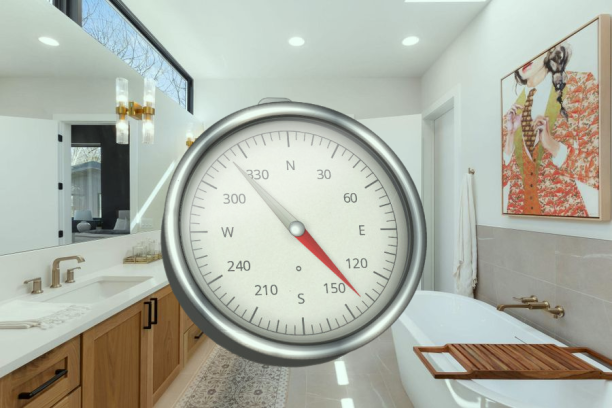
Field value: 140,°
